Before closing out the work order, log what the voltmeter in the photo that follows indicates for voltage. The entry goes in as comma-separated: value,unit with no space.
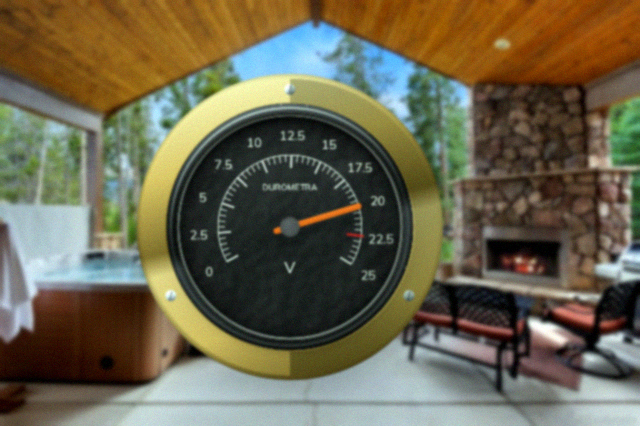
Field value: 20,V
